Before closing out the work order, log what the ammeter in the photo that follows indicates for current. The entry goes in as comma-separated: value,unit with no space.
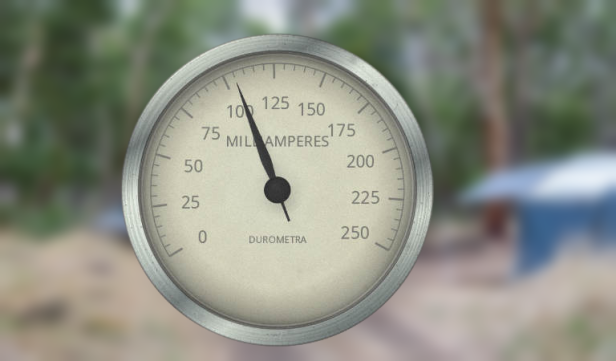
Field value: 105,mA
